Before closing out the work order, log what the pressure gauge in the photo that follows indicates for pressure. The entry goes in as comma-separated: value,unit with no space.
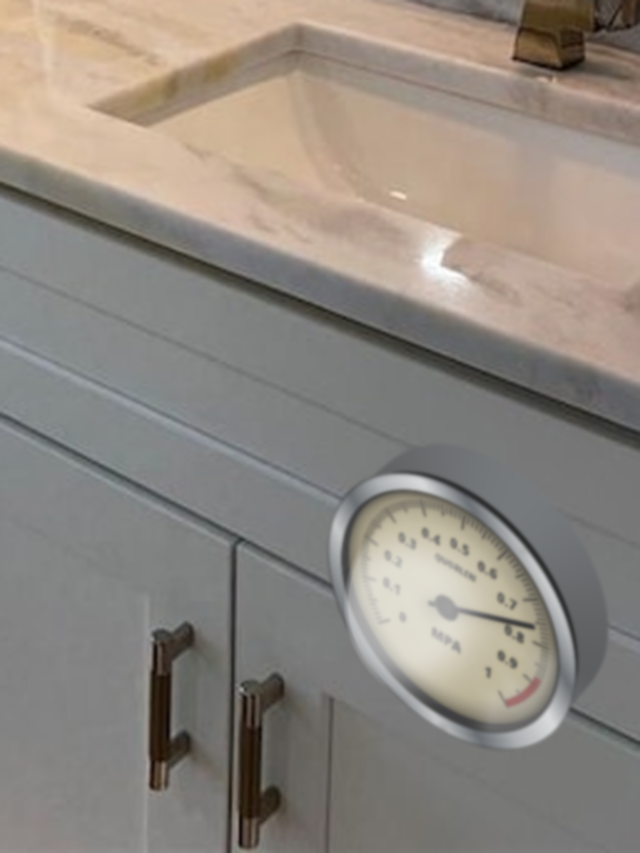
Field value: 0.75,MPa
